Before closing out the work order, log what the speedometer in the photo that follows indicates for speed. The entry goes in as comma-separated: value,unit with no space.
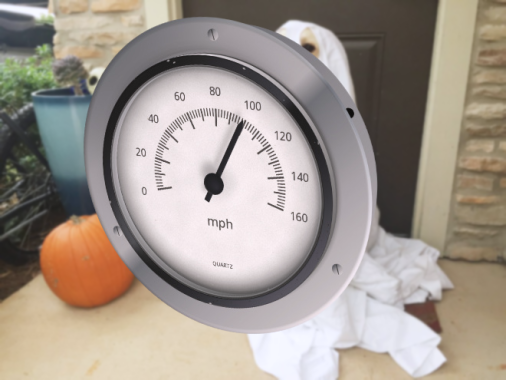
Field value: 100,mph
